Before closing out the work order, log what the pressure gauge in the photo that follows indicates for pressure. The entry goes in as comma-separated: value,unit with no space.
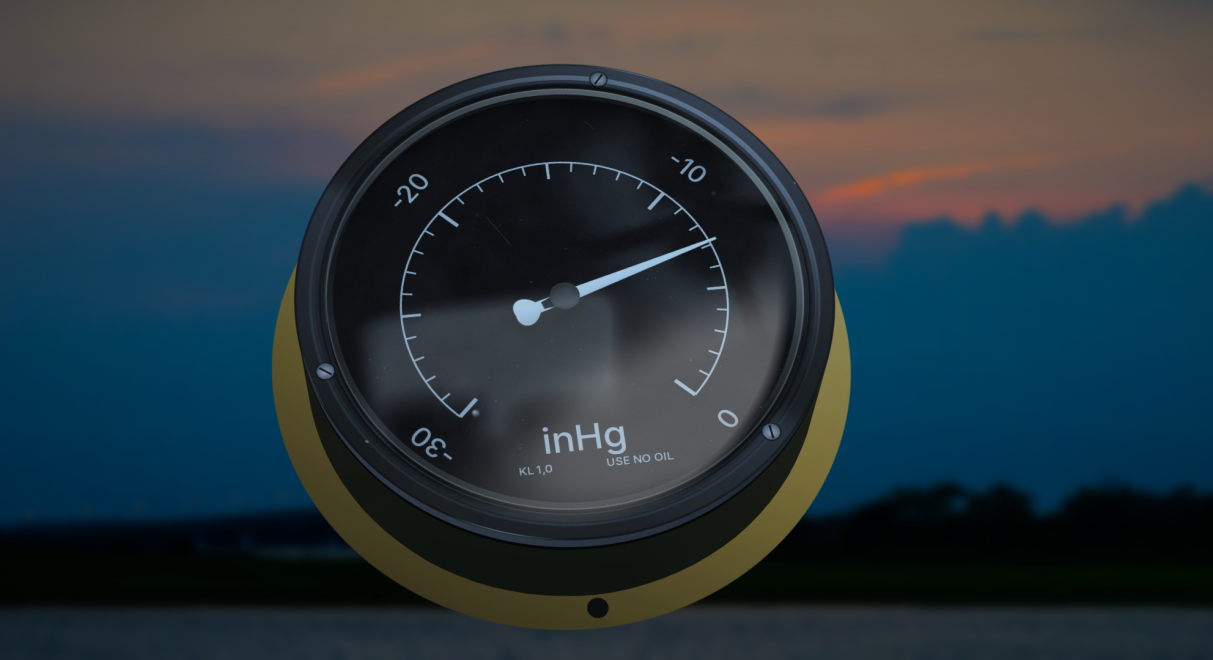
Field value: -7,inHg
